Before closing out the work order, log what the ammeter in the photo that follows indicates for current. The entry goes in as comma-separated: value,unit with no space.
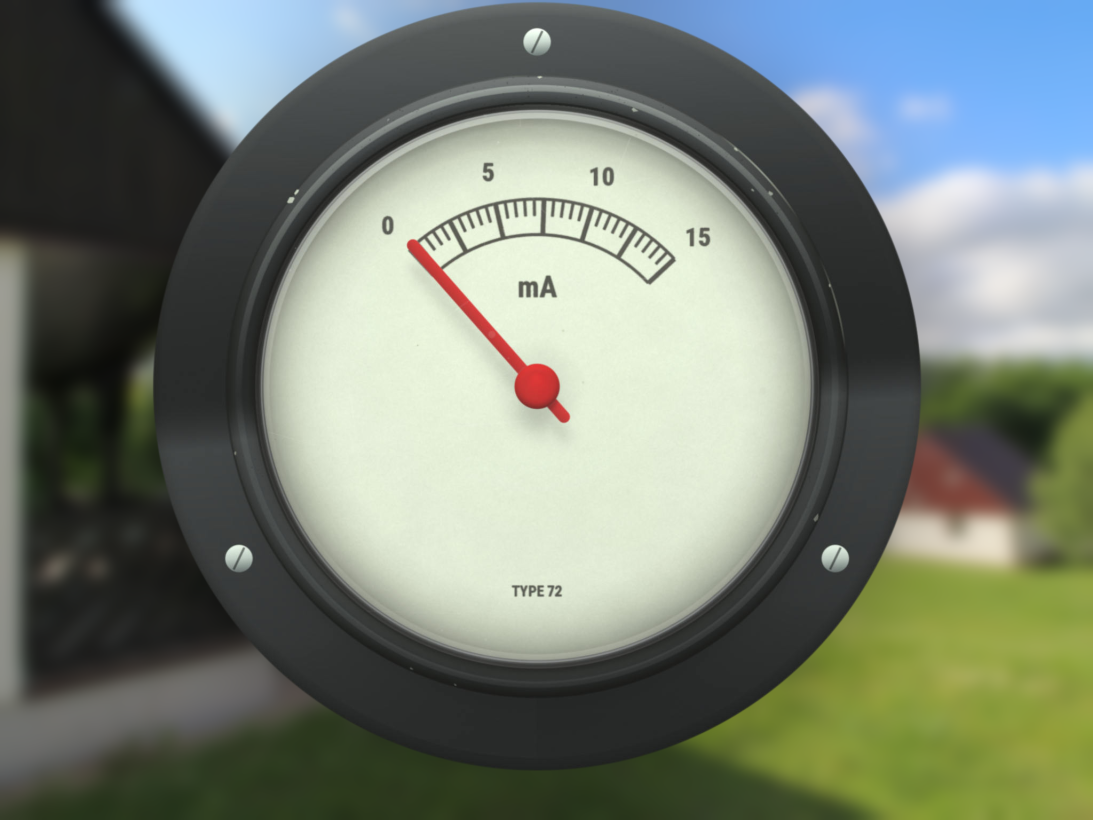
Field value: 0.25,mA
